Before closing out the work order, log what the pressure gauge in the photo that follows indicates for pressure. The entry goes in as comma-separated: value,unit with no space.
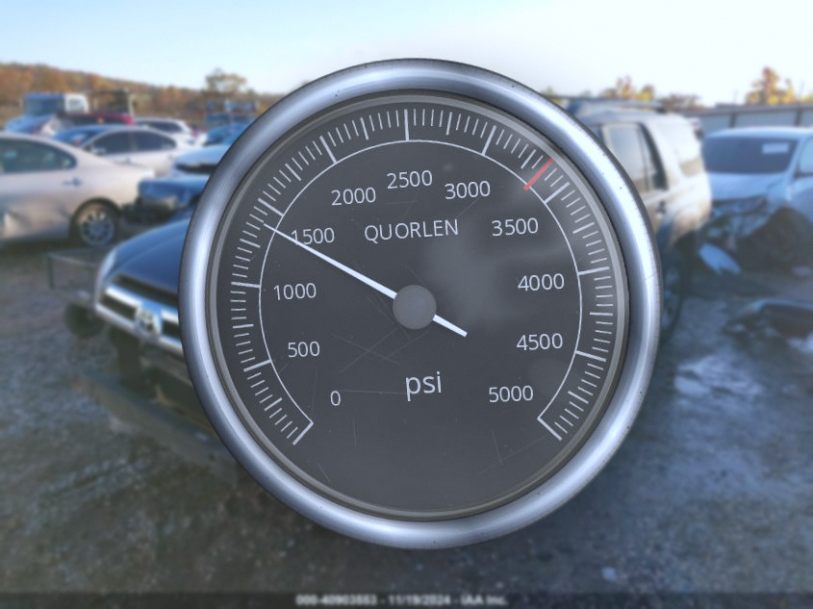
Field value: 1400,psi
